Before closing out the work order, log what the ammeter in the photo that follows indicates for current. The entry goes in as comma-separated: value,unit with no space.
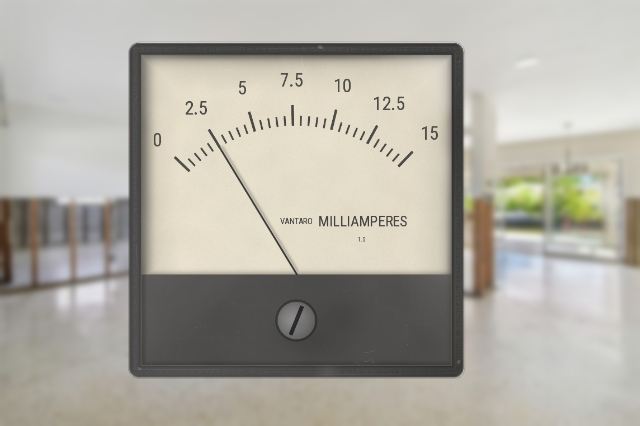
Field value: 2.5,mA
